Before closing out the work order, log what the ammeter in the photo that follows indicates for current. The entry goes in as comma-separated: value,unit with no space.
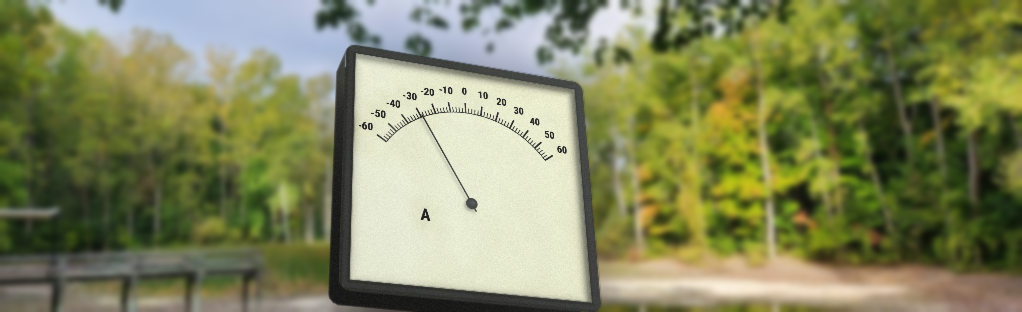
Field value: -30,A
